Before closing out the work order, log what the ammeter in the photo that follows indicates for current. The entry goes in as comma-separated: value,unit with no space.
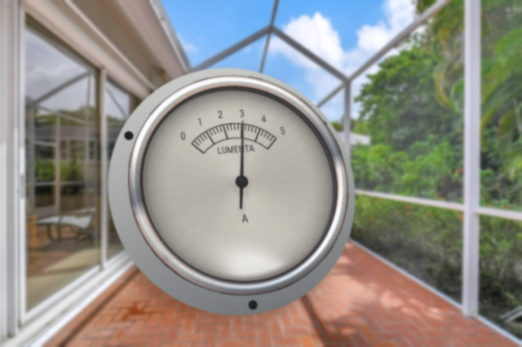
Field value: 3,A
